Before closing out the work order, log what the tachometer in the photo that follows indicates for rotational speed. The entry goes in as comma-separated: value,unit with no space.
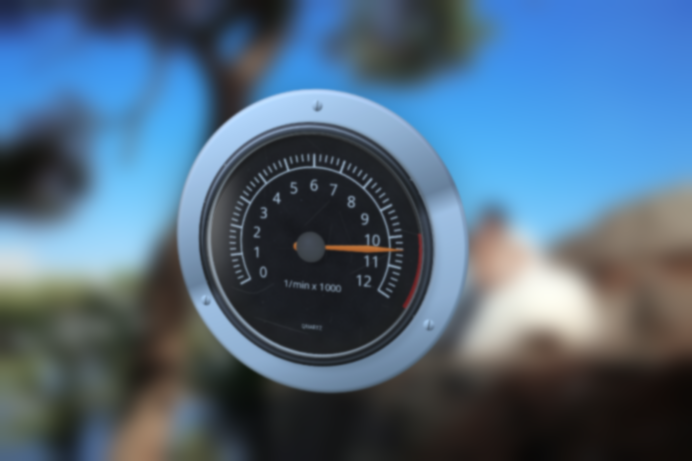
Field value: 10400,rpm
